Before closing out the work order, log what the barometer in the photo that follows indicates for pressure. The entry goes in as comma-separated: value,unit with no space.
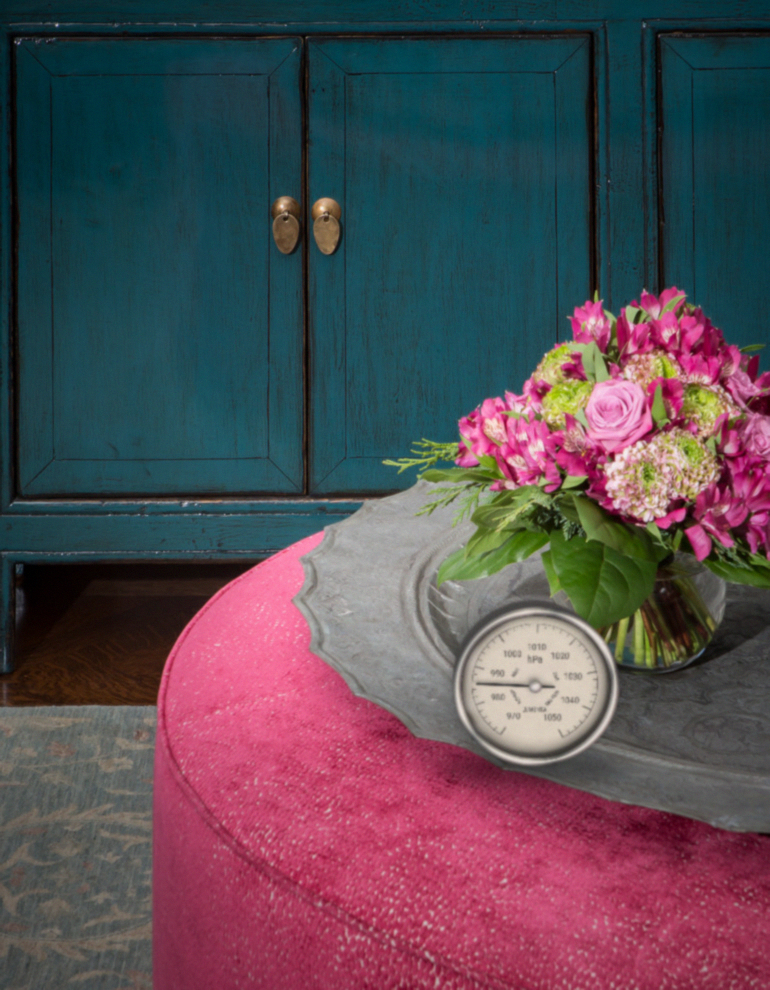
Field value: 986,hPa
